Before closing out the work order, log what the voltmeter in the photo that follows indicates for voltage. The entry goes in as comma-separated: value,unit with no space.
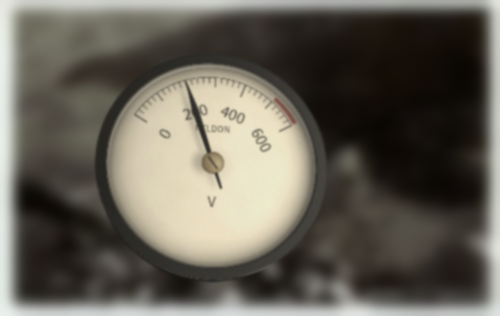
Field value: 200,V
